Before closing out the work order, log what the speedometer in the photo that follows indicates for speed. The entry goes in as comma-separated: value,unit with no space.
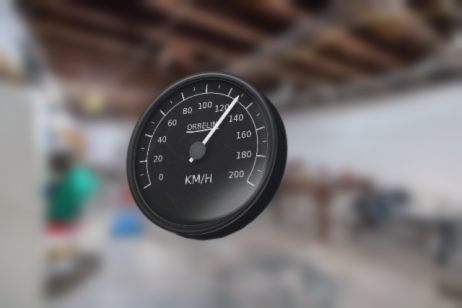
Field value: 130,km/h
